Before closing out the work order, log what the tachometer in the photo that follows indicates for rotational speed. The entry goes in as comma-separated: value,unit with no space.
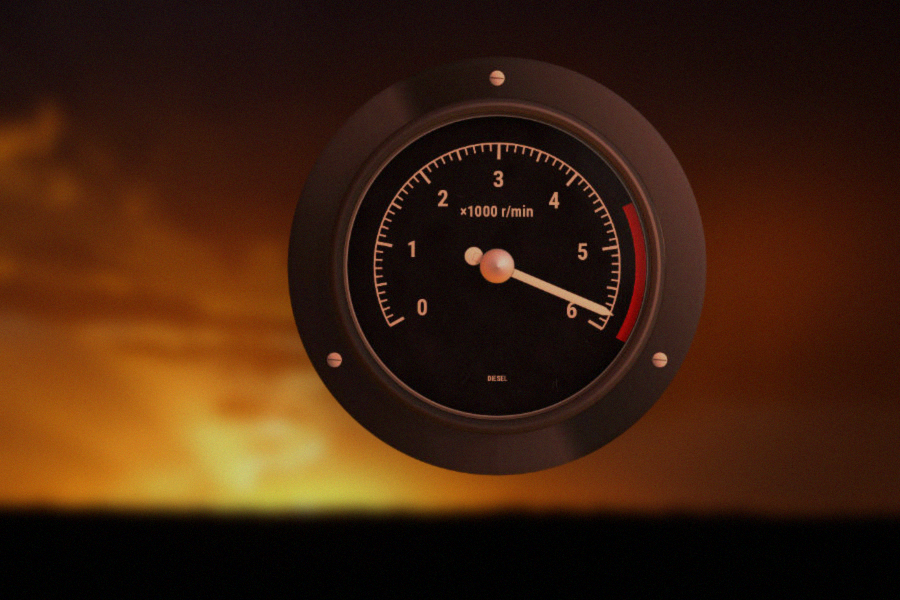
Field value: 5800,rpm
